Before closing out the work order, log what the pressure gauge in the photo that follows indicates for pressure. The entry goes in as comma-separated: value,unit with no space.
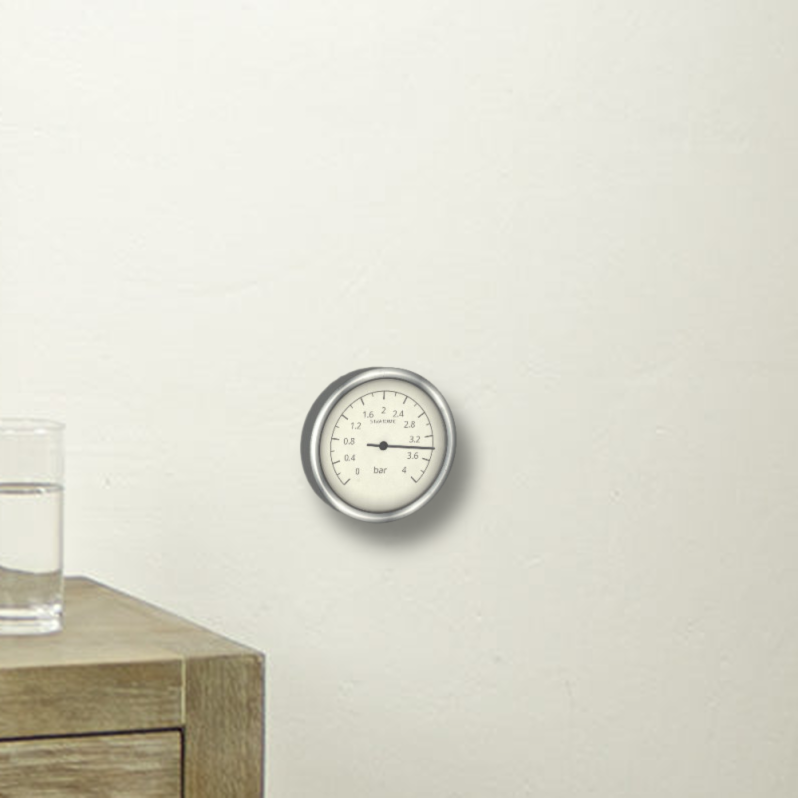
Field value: 3.4,bar
